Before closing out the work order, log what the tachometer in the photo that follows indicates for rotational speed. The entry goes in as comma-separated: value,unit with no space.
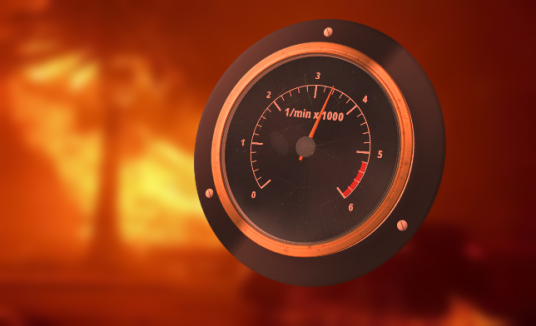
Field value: 3400,rpm
